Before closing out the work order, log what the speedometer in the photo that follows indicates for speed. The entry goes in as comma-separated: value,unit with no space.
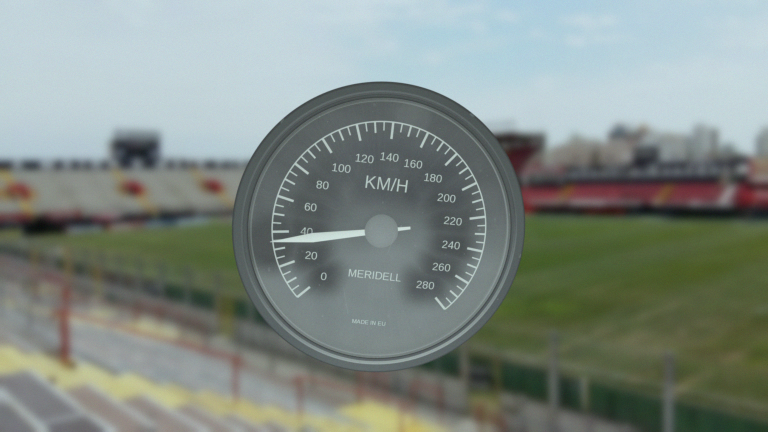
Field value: 35,km/h
